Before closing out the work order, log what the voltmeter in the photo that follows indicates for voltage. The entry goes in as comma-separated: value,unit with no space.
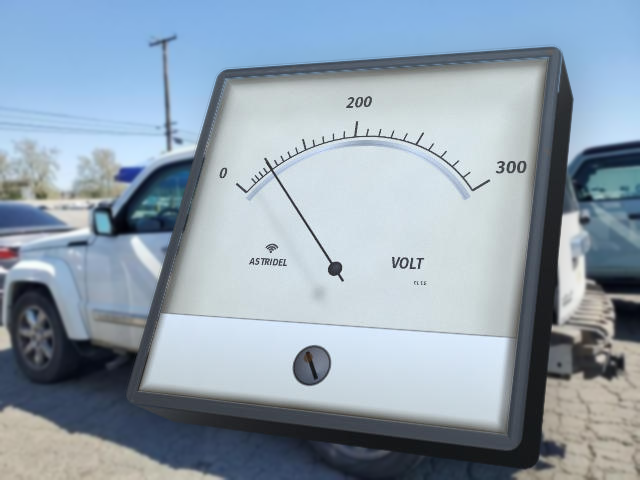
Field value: 100,V
